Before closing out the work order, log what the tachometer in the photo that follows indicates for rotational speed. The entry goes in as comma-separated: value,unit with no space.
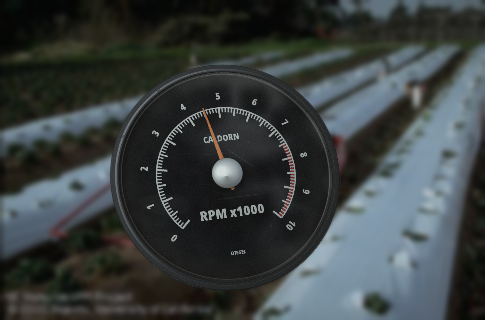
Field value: 4500,rpm
